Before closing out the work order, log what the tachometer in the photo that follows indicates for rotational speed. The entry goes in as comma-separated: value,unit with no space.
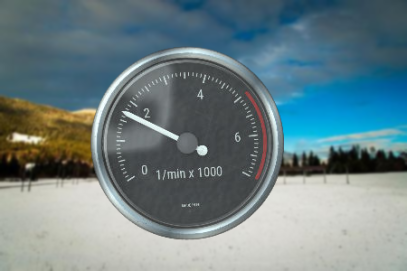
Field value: 1700,rpm
